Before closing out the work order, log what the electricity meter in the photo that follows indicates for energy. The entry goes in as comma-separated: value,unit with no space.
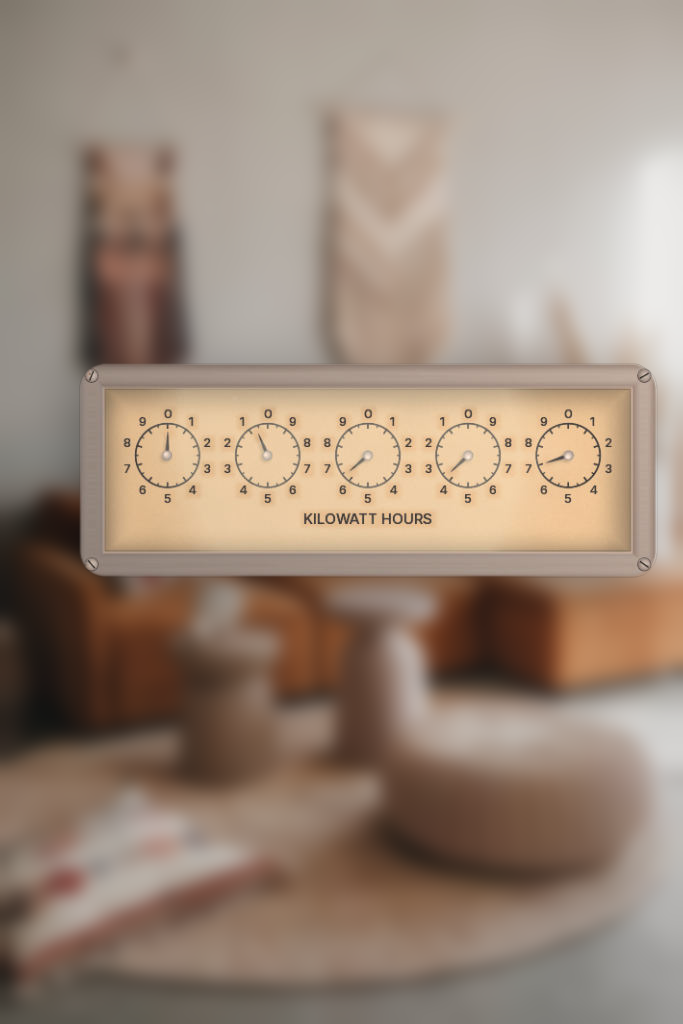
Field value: 637,kWh
